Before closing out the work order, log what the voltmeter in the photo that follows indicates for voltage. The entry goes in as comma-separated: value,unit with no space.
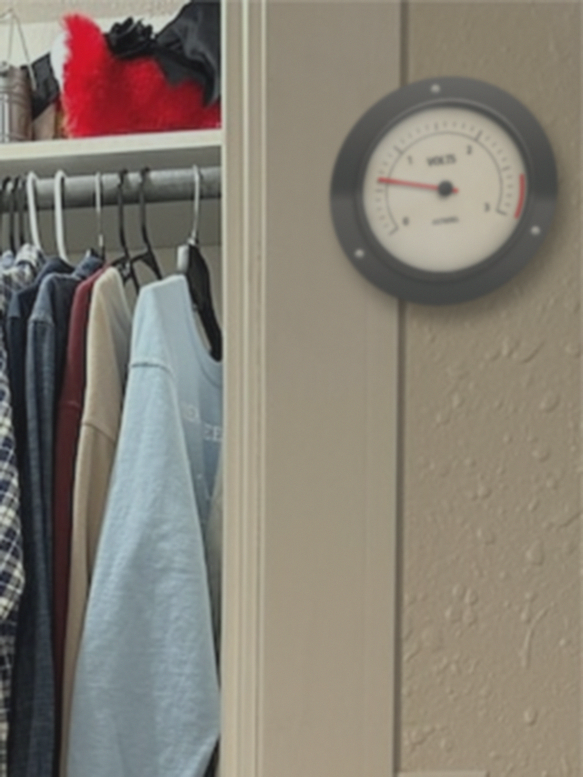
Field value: 0.6,V
